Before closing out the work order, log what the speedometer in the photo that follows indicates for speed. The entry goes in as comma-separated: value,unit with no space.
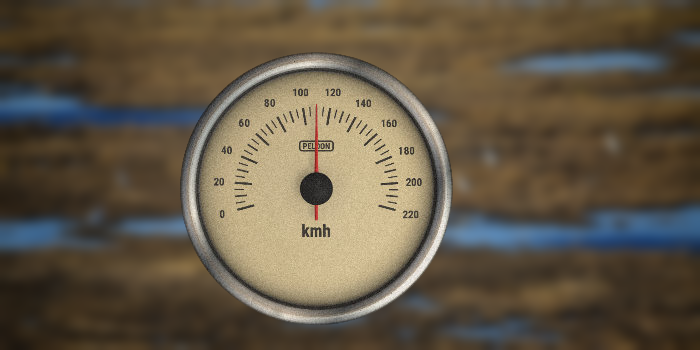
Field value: 110,km/h
